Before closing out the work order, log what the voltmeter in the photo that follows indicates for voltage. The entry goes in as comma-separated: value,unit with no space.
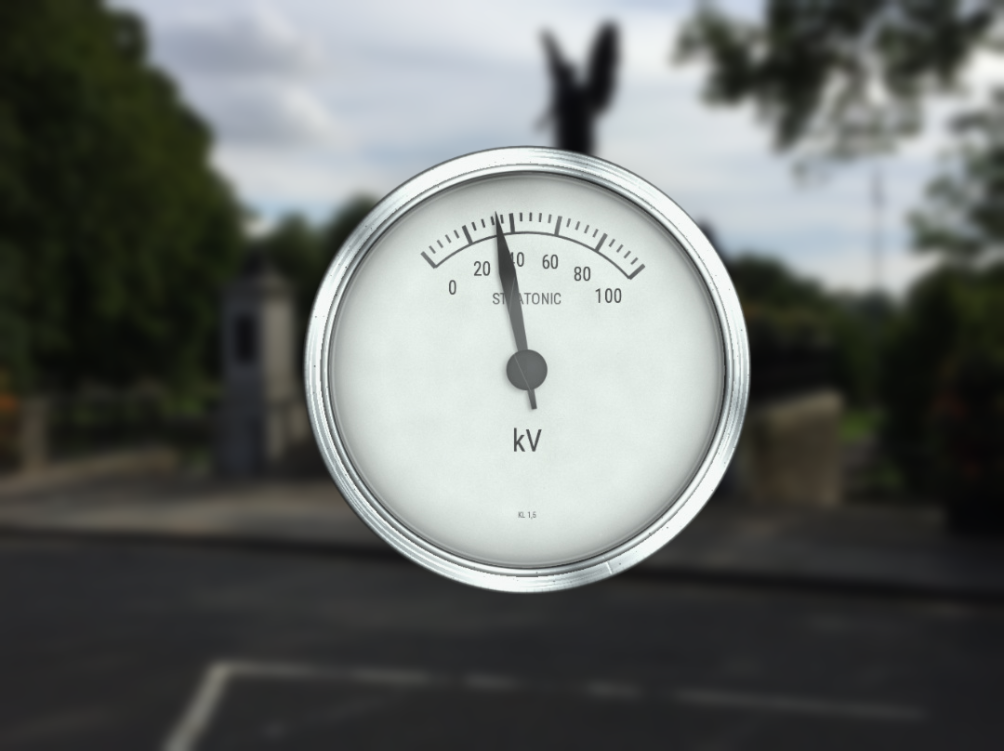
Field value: 34,kV
